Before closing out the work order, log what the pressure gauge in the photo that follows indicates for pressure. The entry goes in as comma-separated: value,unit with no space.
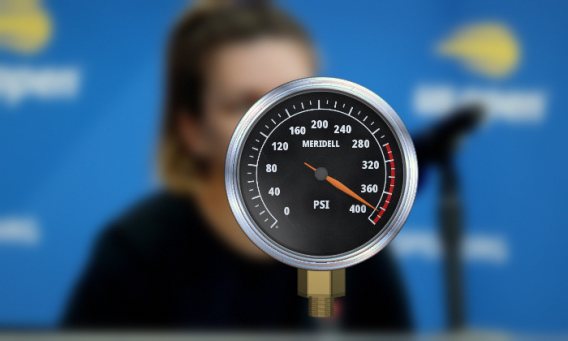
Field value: 385,psi
